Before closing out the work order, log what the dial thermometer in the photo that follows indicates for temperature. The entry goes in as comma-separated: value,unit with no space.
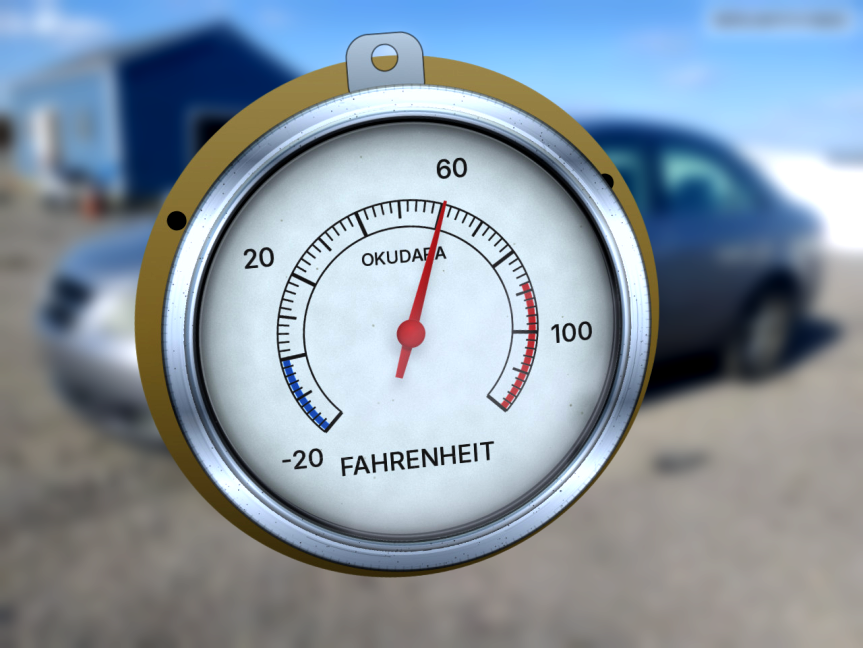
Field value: 60,°F
